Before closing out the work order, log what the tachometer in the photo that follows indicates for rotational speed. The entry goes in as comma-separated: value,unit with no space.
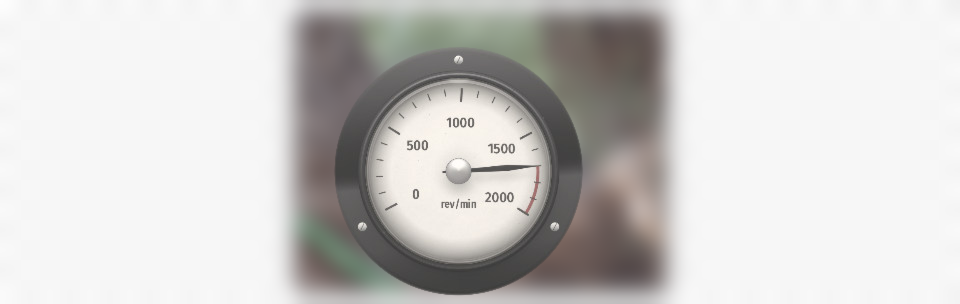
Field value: 1700,rpm
